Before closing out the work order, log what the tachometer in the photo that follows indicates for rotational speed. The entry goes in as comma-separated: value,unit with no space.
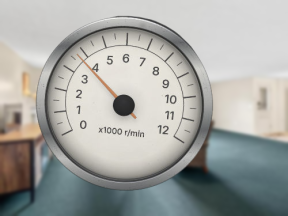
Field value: 3750,rpm
